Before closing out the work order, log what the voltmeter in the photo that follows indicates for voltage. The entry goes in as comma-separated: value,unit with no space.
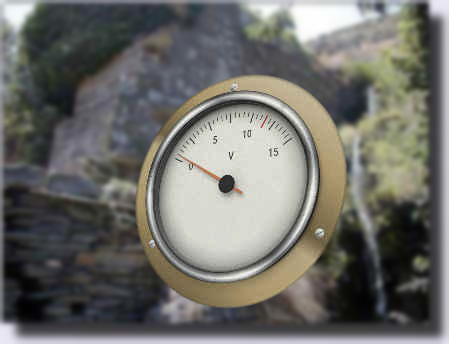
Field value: 0.5,V
